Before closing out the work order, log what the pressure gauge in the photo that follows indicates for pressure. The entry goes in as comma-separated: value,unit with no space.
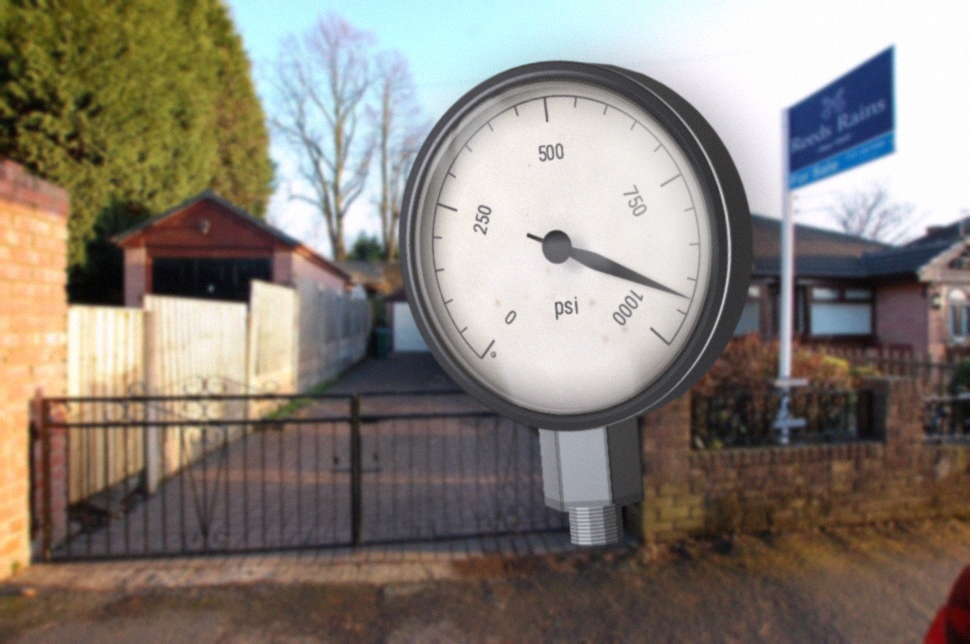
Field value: 925,psi
